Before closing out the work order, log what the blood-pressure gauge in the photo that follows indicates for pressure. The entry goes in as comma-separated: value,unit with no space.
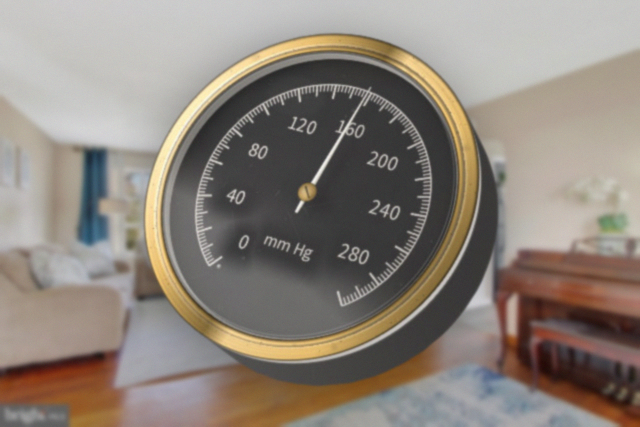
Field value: 160,mmHg
